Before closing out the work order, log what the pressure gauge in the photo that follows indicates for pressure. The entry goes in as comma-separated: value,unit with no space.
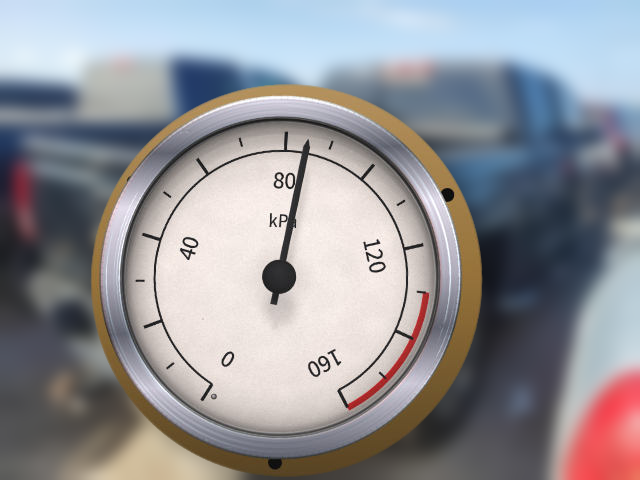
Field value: 85,kPa
